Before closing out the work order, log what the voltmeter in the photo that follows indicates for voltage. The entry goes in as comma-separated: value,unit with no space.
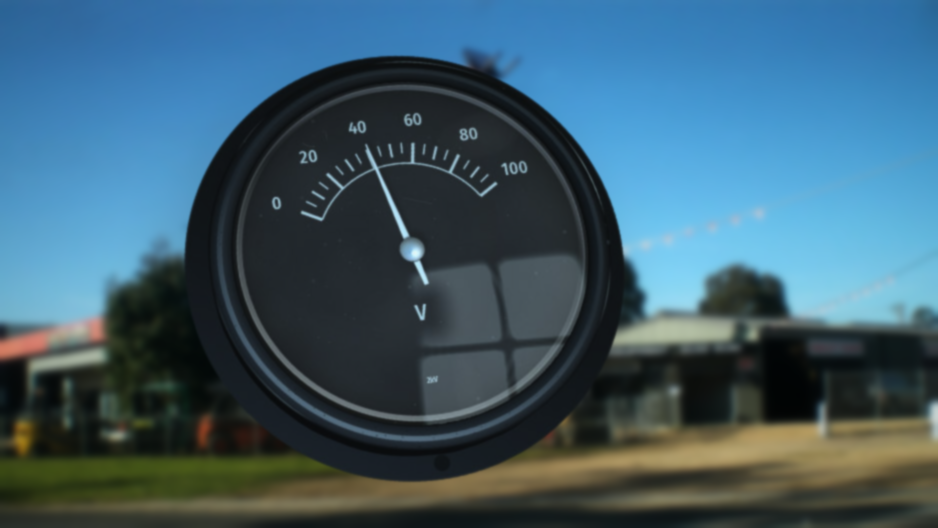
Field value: 40,V
